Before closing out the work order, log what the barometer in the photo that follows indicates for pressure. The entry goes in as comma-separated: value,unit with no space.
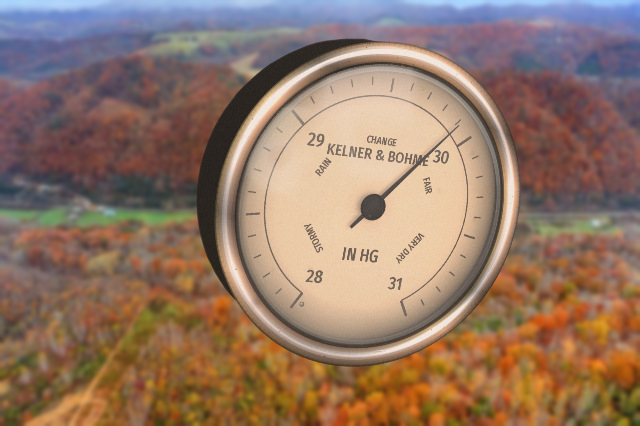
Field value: 29.9,inHg
